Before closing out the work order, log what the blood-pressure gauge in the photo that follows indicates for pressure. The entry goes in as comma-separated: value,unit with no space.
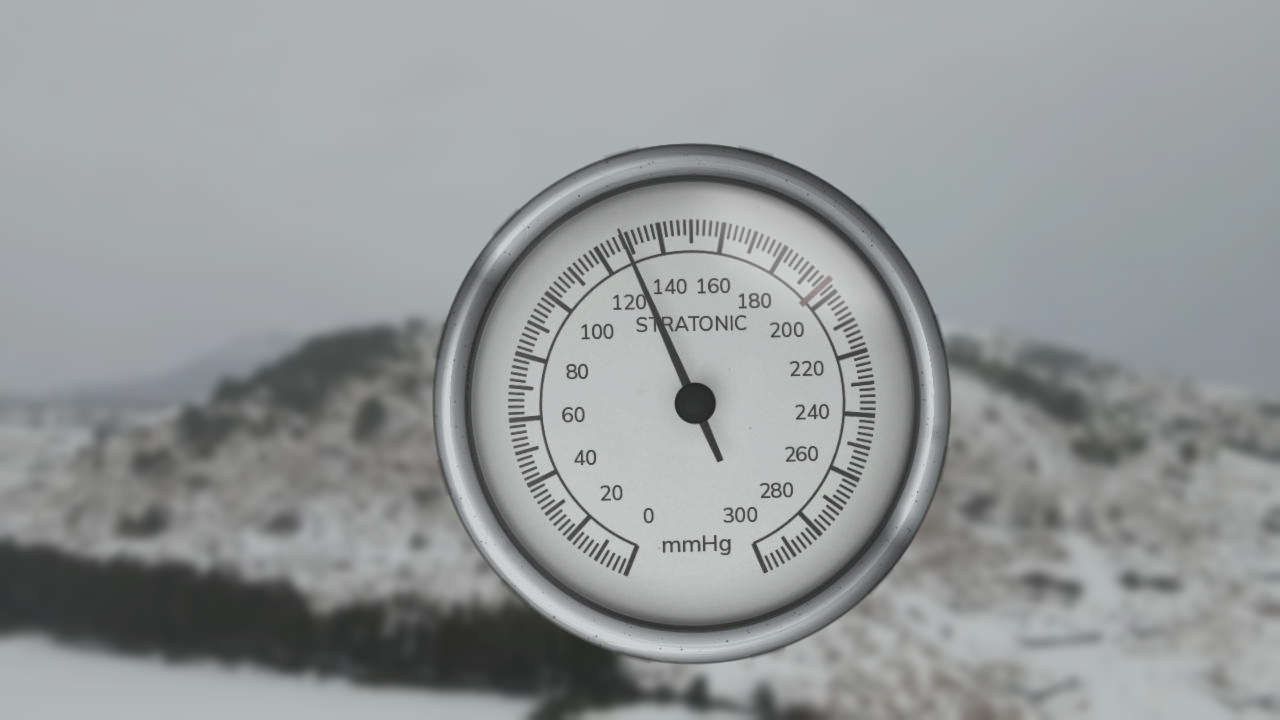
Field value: 128,mmHg
